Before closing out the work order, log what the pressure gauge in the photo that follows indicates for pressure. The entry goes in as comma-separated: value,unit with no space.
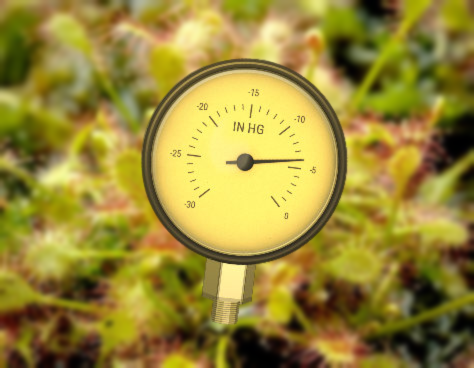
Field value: -6,inHg
